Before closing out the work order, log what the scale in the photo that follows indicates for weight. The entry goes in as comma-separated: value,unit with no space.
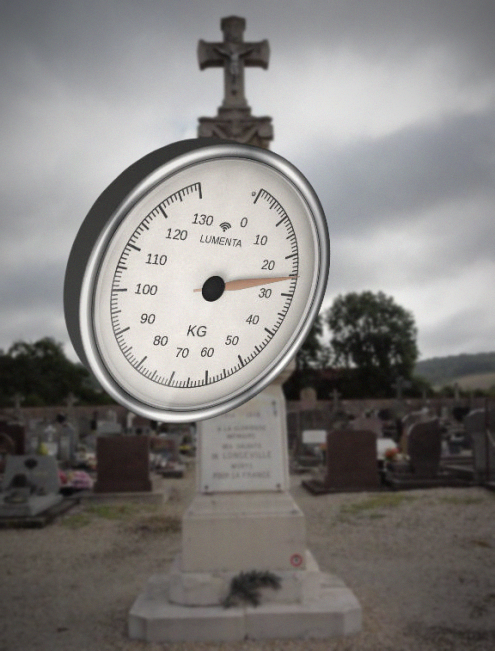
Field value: 25,kg
